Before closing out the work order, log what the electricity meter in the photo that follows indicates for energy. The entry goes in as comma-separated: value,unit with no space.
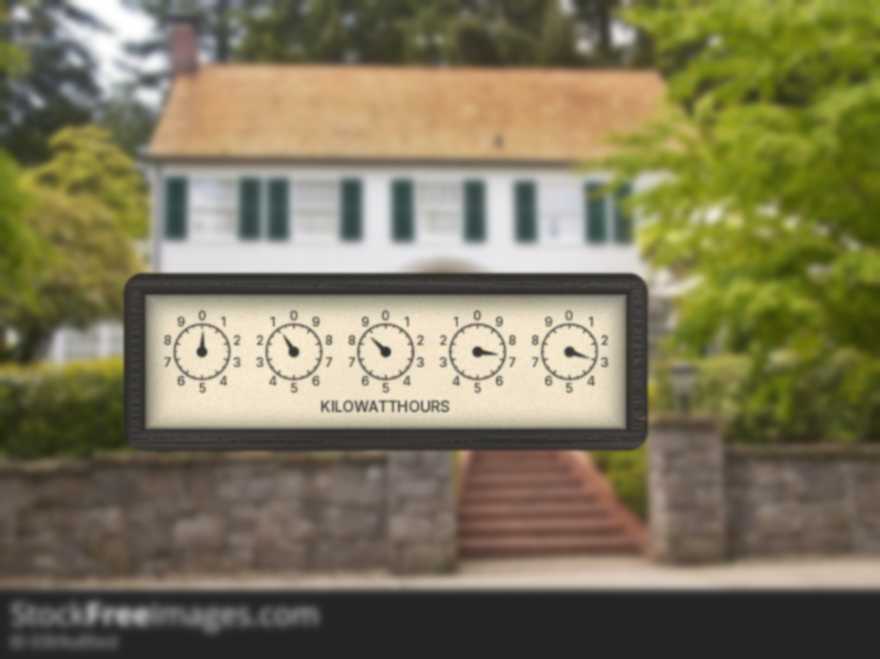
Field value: 873,kWh
